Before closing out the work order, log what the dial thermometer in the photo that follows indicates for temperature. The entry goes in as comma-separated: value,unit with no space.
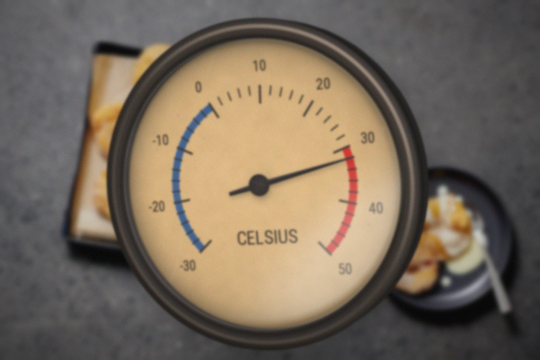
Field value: 32,°C
